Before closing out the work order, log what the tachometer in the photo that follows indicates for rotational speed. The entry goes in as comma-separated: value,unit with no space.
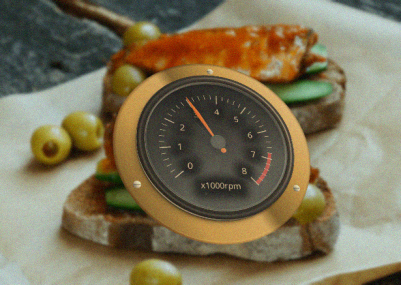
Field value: 3000,rpm
